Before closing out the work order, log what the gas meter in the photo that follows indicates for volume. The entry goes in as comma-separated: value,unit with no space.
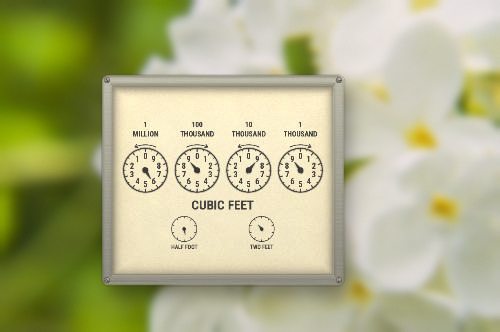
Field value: 588900,ft³
